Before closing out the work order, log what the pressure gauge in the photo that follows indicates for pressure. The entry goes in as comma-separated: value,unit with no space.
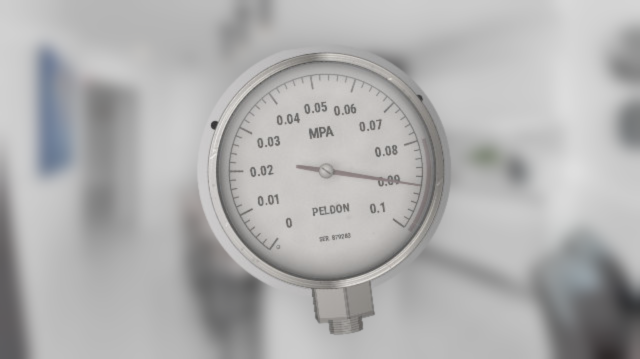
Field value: 0.09,MPa
